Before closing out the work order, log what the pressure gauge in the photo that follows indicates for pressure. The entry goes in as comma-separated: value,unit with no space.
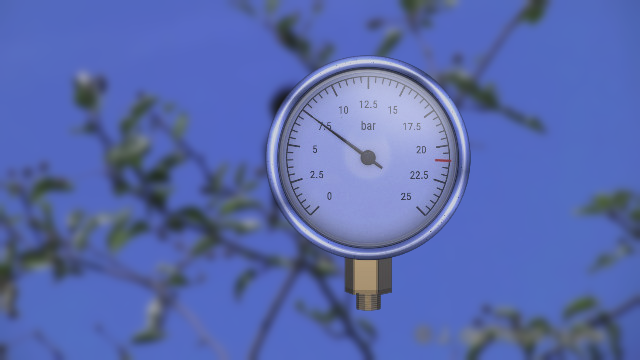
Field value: 7.5,bar
